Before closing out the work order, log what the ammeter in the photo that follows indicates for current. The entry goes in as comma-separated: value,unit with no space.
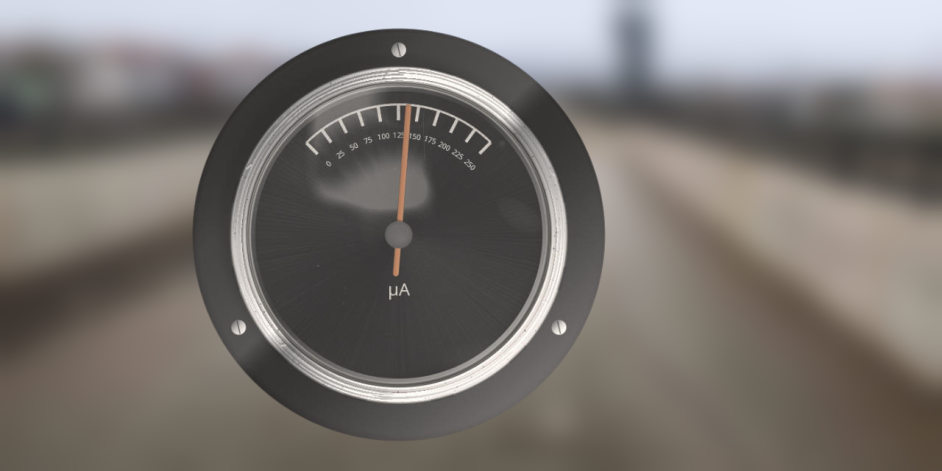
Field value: 137.5,µA
